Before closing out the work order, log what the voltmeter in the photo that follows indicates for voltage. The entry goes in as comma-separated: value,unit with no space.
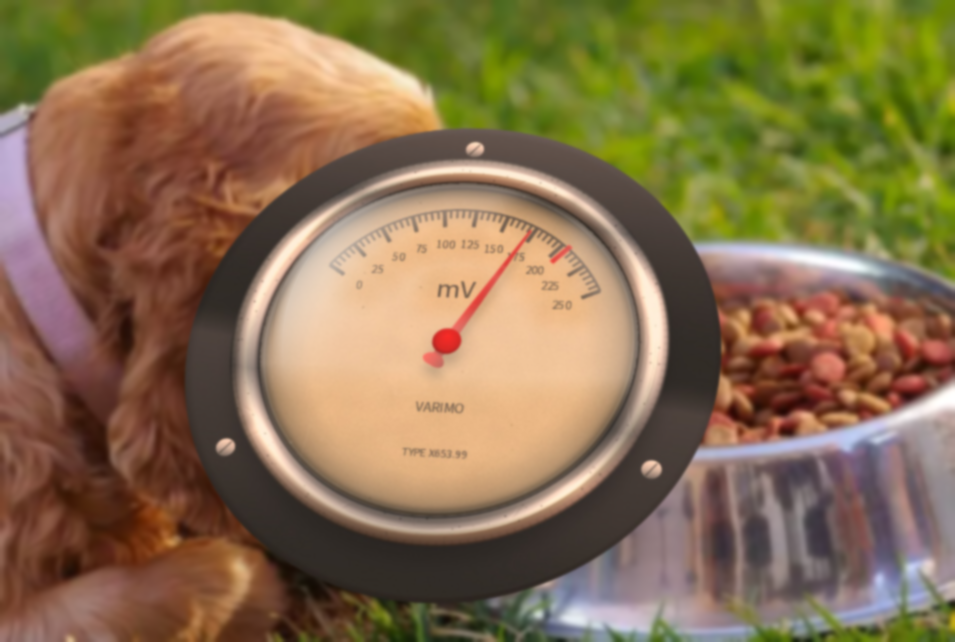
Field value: 175,mV
